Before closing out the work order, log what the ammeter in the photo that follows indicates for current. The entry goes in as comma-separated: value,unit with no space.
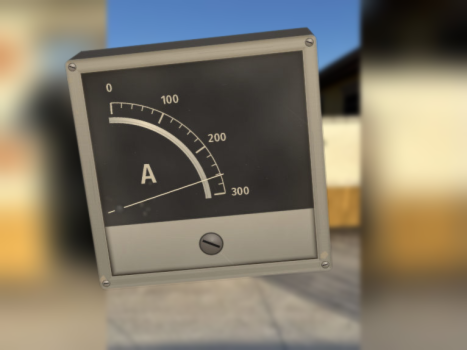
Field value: 260,A
